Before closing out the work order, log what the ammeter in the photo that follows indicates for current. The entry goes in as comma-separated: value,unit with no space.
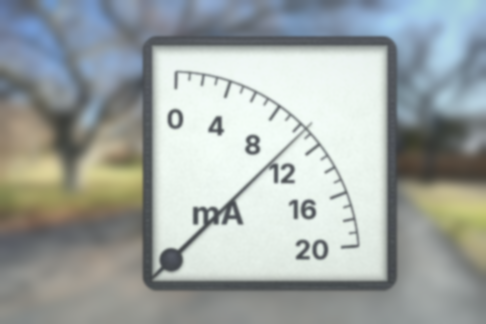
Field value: 10.5,mA
